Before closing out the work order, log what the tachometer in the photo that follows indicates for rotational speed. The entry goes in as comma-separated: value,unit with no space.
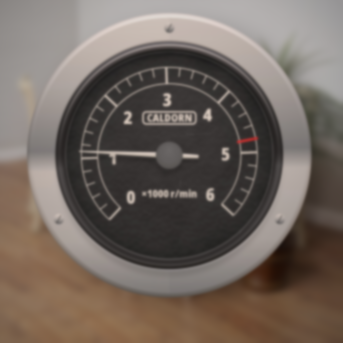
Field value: 1100,rpm
